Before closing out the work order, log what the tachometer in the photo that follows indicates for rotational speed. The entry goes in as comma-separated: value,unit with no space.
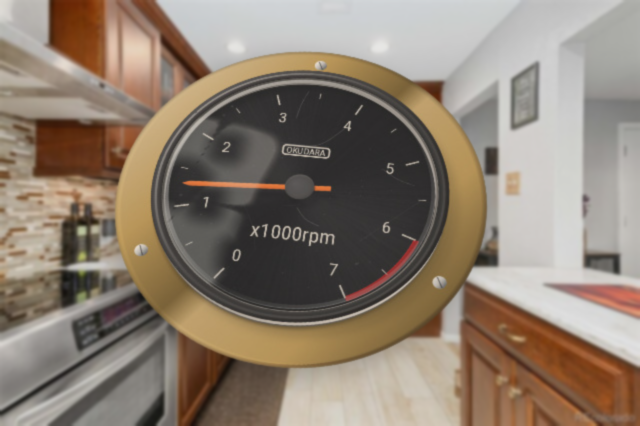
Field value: 1250,rpm
